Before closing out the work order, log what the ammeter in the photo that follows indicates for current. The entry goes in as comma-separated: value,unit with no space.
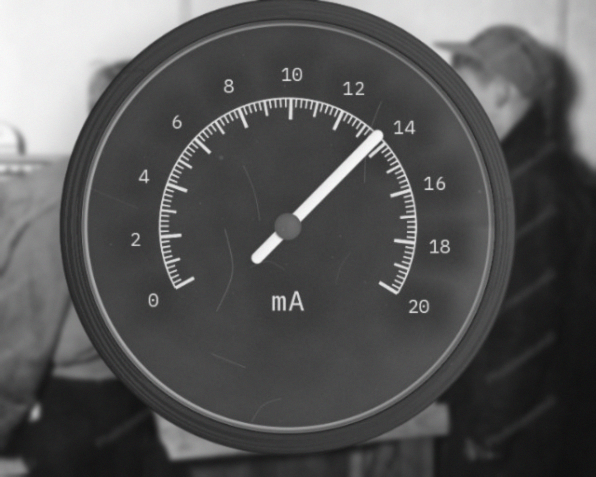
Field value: 13.6,mA
